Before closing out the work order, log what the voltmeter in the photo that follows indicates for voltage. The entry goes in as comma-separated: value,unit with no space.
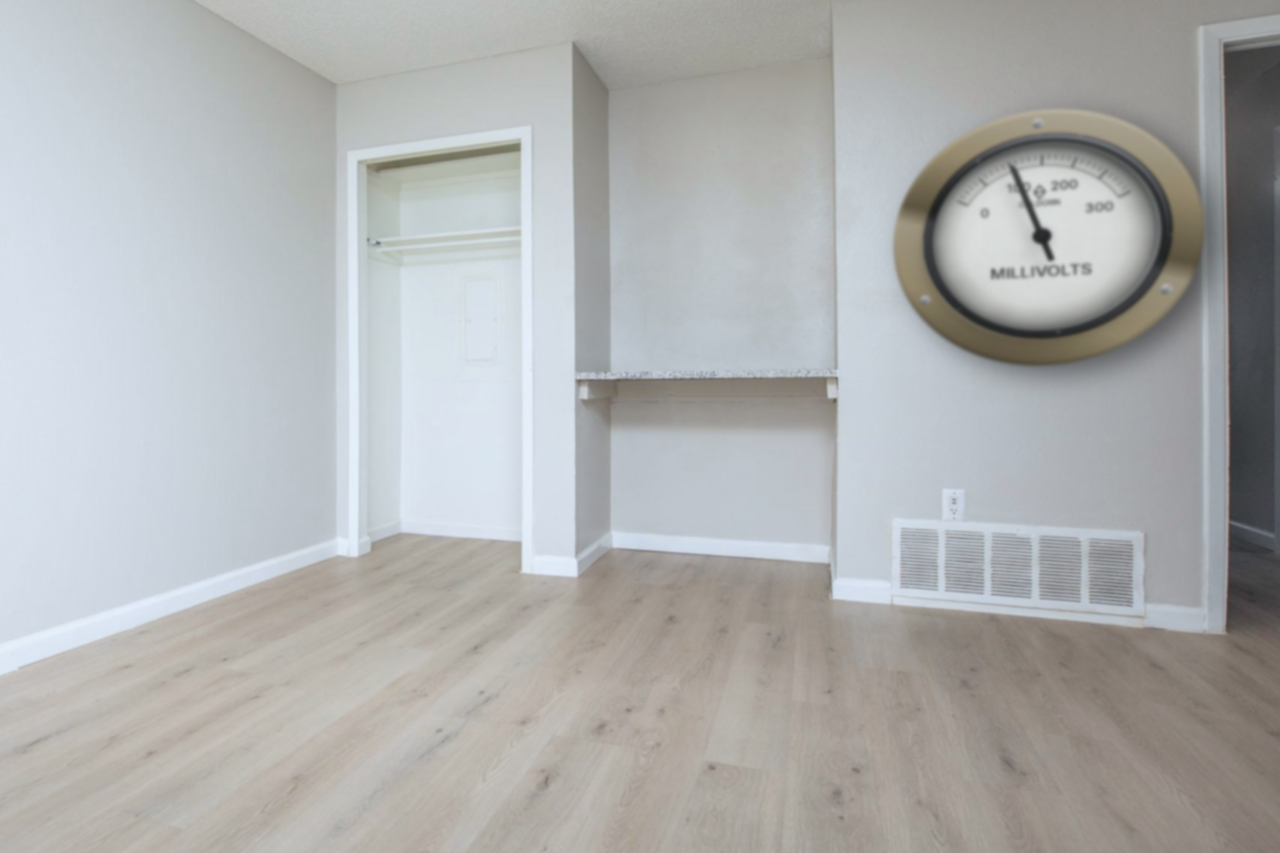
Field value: 100,mV
